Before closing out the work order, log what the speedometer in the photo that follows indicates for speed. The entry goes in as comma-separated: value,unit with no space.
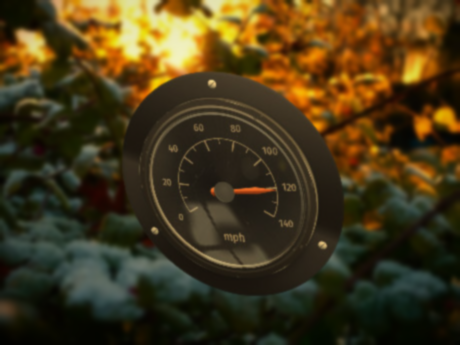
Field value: 120,mph
